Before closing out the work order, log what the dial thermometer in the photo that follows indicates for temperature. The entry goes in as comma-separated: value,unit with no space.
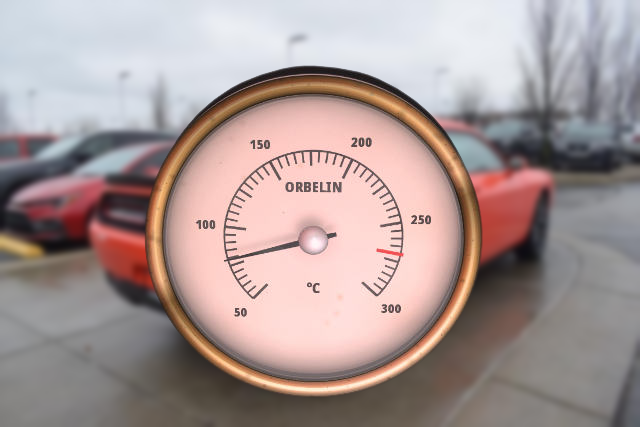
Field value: 80,°C
